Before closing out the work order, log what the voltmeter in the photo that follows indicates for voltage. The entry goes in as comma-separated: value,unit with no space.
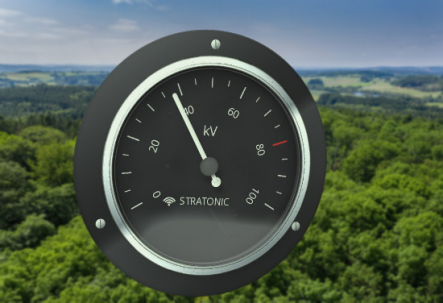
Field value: 37.5,kV
